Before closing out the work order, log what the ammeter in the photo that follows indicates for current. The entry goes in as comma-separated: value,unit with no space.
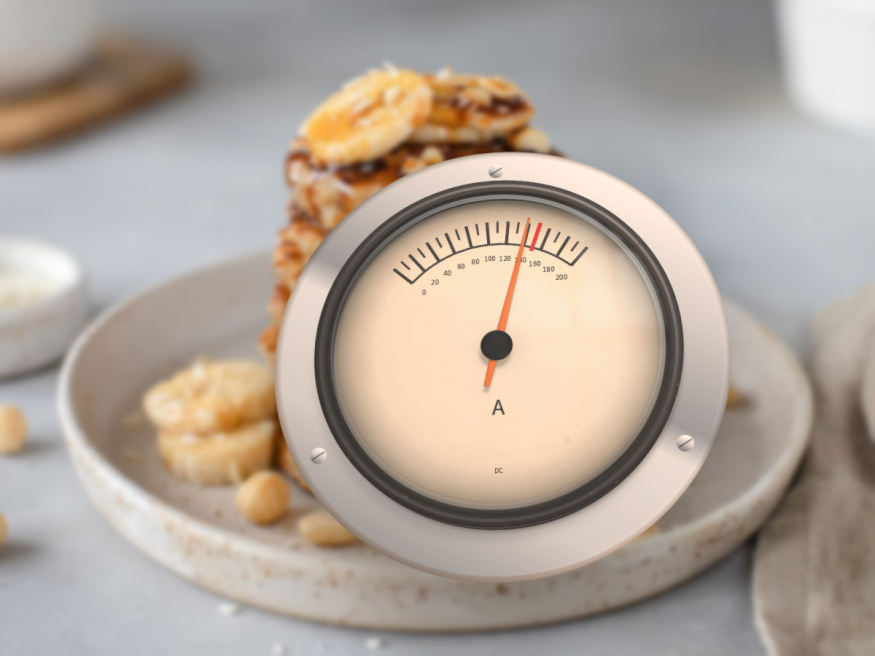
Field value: 140,A
